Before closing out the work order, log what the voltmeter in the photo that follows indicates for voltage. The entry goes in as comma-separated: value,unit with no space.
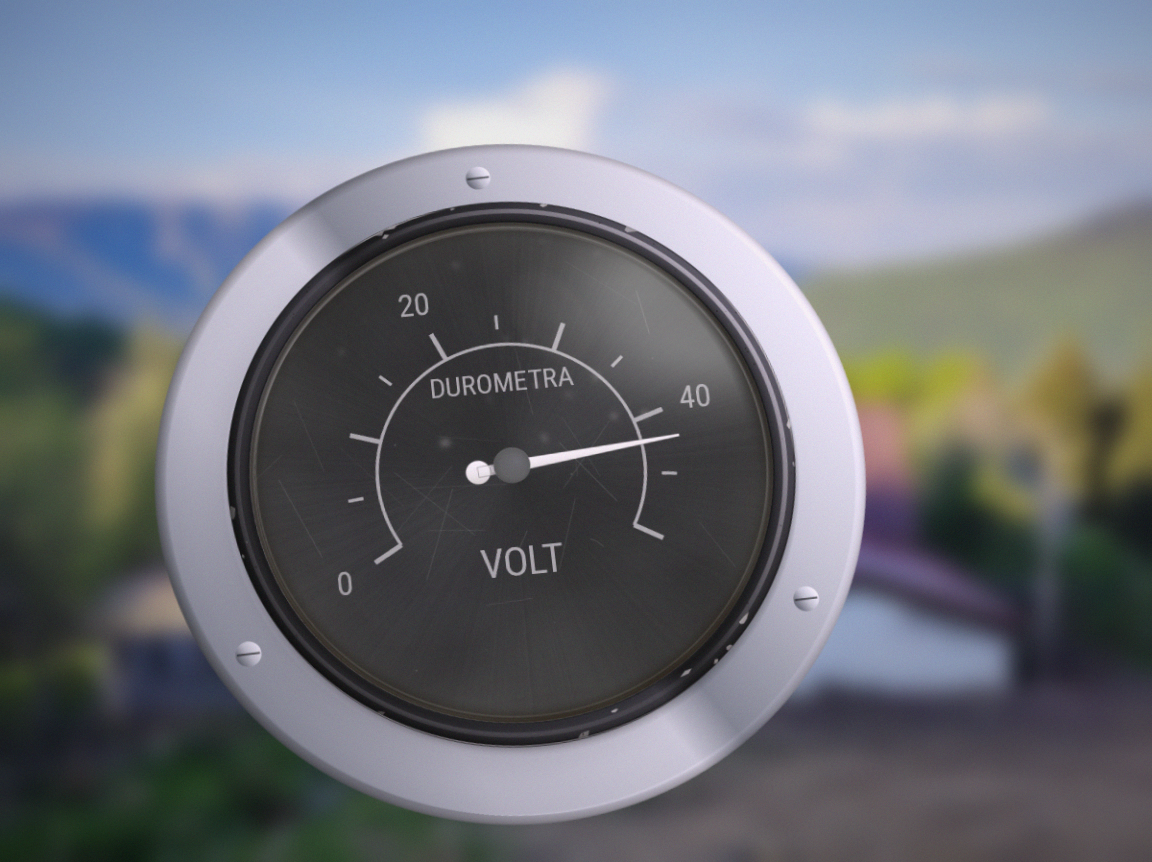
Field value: 42.5,V
